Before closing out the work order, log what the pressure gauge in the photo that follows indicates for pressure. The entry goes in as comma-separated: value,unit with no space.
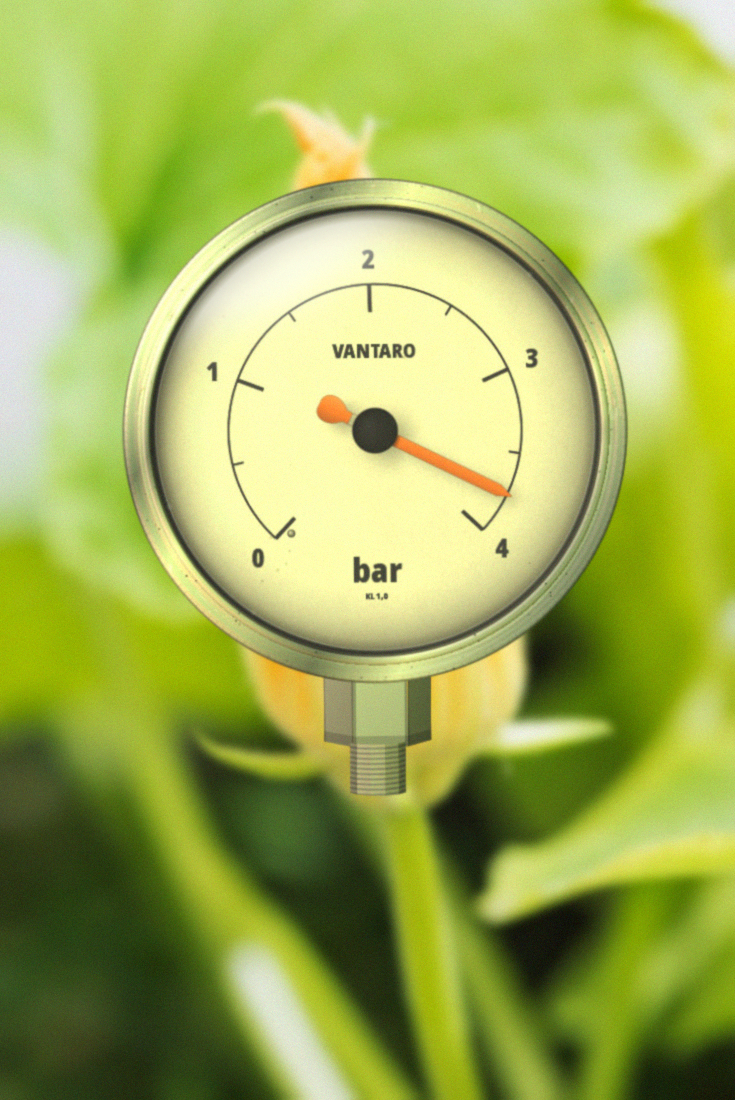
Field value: 3.75,bar
